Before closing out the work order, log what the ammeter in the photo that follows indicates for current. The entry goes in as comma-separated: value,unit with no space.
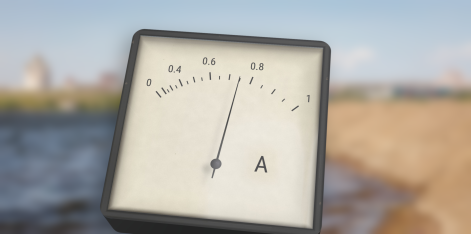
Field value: 0.75,A
